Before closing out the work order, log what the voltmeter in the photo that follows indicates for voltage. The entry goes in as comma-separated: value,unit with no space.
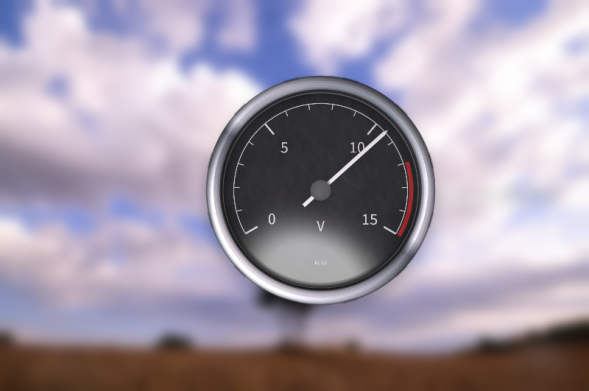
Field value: 10.5,V
